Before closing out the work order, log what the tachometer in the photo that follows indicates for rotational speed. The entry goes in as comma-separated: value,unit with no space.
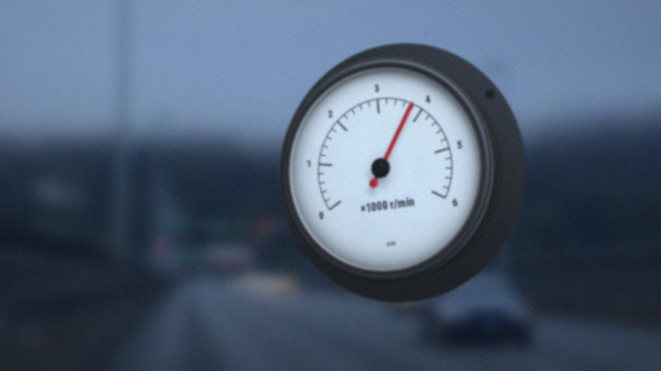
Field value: 3800,rpm
